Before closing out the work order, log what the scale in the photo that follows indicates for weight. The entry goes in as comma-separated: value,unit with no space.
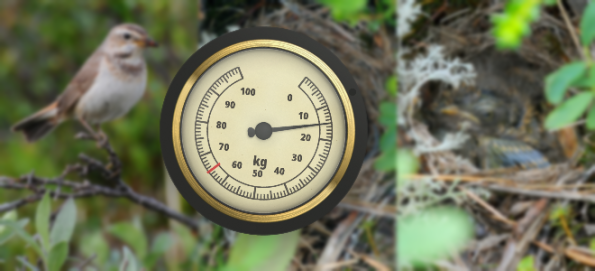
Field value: 15,kg
